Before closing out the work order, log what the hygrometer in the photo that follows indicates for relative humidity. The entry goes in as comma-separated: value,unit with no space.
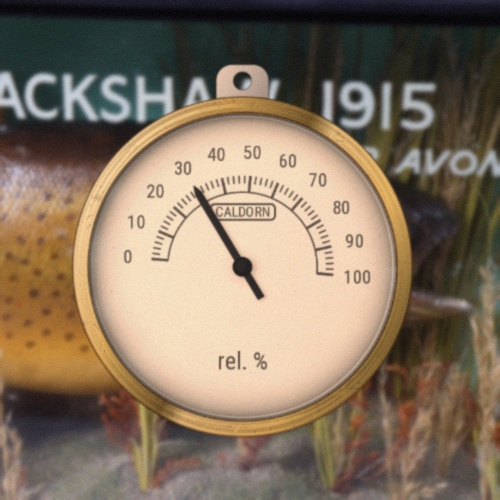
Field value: 30,%
